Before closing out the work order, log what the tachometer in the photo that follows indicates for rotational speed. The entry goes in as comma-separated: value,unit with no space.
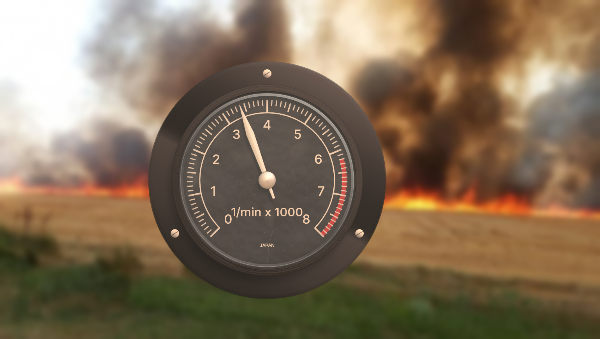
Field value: 3400,rpm
